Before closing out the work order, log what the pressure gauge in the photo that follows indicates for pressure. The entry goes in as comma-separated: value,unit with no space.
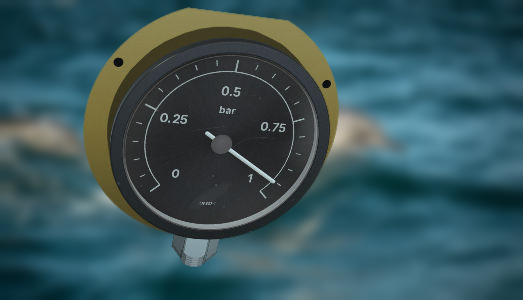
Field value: 0.95,bar
